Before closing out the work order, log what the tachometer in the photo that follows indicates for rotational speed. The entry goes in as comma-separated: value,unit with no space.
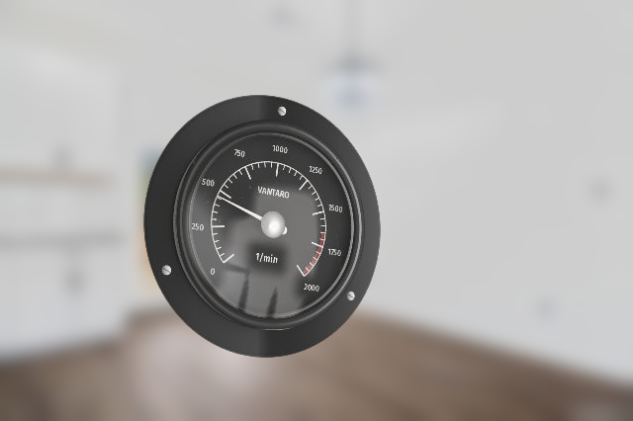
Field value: 450,rpm
